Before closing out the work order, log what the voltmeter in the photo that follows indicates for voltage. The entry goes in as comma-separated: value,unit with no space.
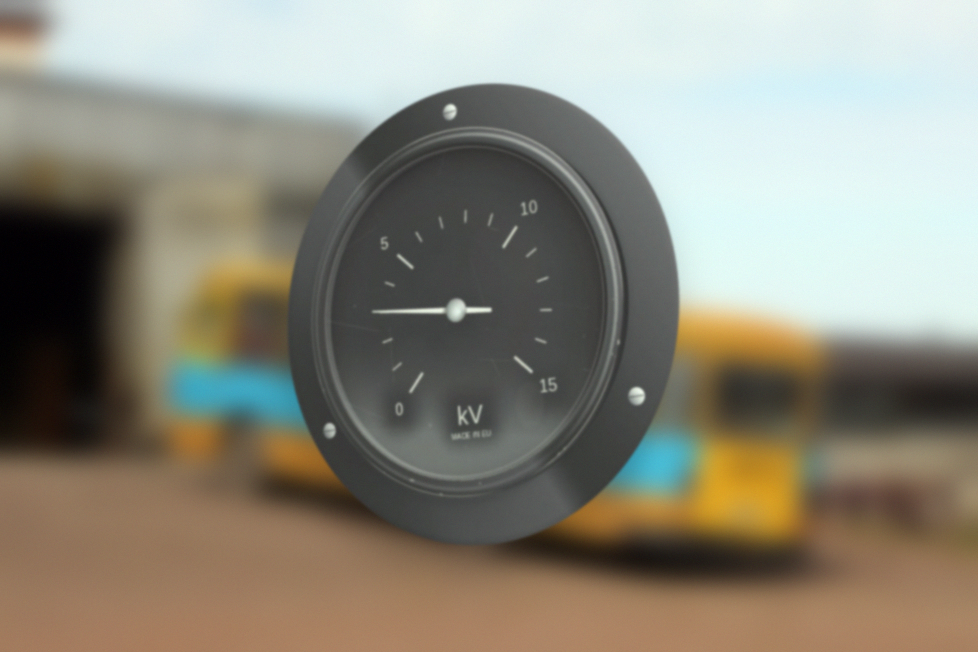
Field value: 3,kV
